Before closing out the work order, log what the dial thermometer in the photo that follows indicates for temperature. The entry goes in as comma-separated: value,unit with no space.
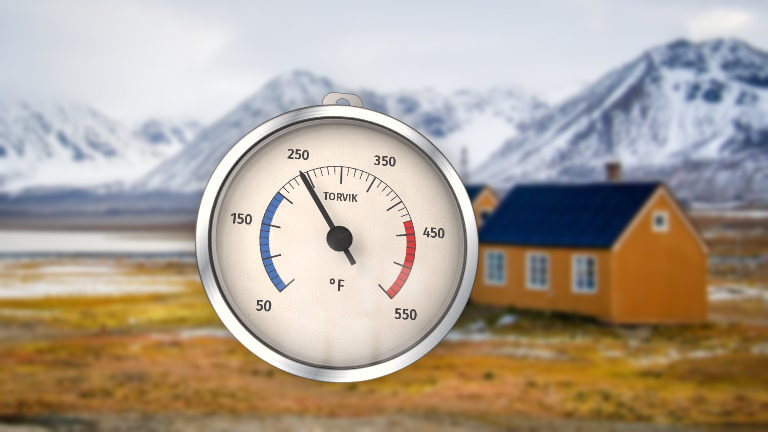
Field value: 240,°F
